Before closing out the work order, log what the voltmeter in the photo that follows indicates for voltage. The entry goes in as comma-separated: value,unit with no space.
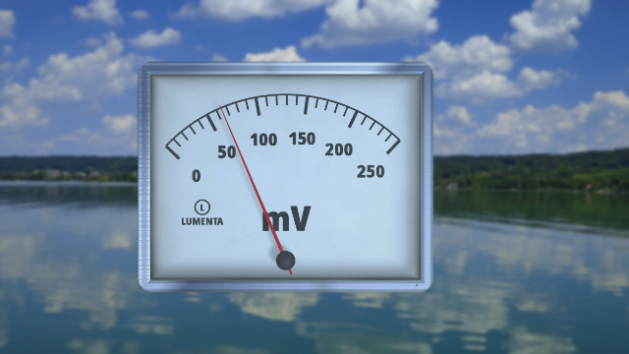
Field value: 65,mV
